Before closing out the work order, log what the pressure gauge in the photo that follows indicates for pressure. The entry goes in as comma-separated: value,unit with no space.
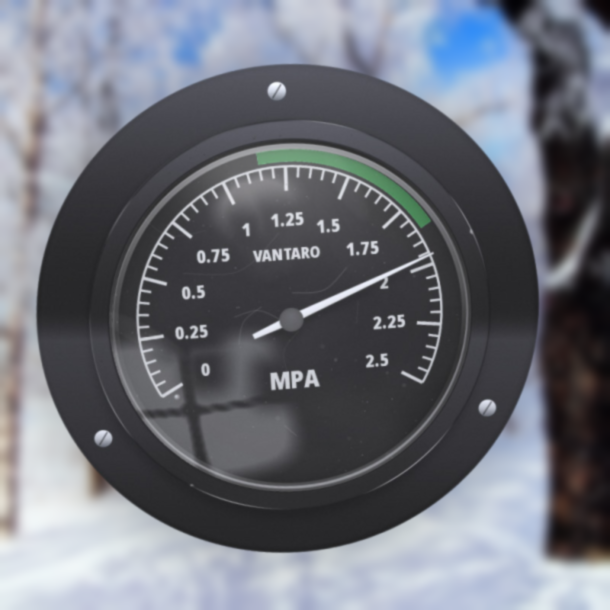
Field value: 1.95,MPa
